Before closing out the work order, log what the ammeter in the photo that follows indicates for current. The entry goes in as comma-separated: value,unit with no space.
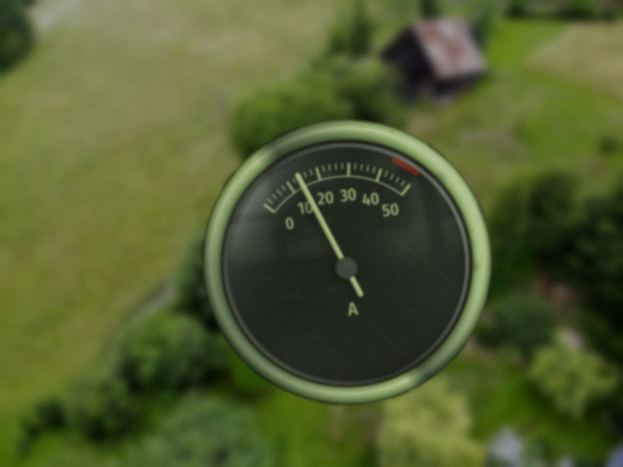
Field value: 14,A
